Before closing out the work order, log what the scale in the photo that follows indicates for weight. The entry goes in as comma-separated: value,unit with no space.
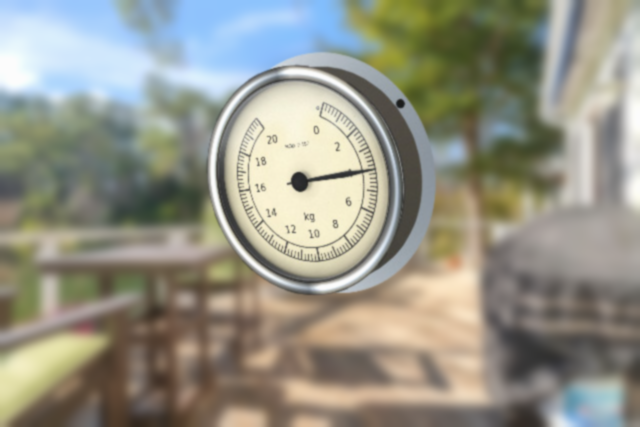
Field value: 4,kg
